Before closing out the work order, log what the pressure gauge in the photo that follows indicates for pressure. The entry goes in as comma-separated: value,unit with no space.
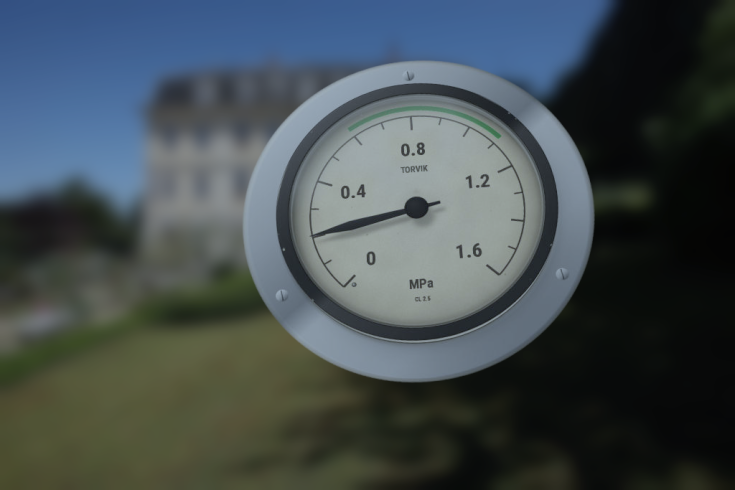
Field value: 0.2,MPa
